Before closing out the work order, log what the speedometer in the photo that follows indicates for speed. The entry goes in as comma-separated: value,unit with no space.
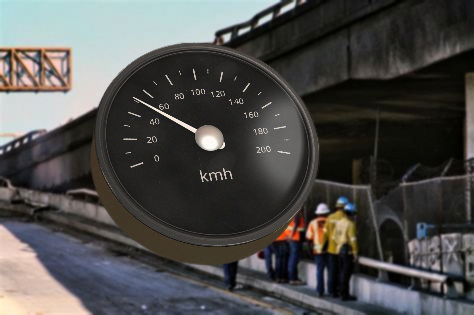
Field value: 50,km/h
